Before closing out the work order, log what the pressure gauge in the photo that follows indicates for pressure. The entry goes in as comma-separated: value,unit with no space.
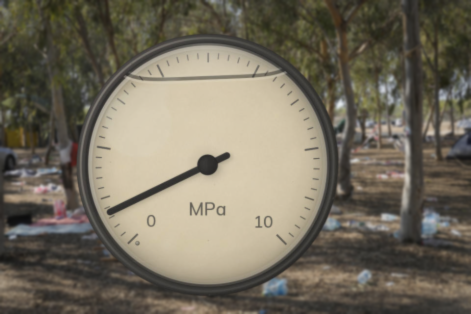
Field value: 0.7,MPa
